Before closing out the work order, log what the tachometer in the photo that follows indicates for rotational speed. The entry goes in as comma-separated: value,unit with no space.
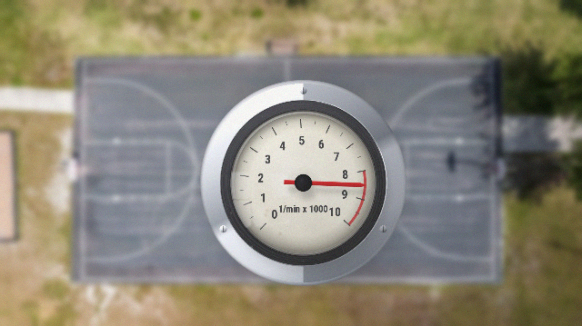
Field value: 8500,rpm
